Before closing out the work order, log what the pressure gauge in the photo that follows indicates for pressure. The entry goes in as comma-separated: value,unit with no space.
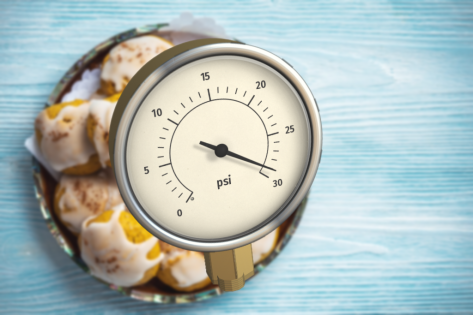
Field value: 29,psi
